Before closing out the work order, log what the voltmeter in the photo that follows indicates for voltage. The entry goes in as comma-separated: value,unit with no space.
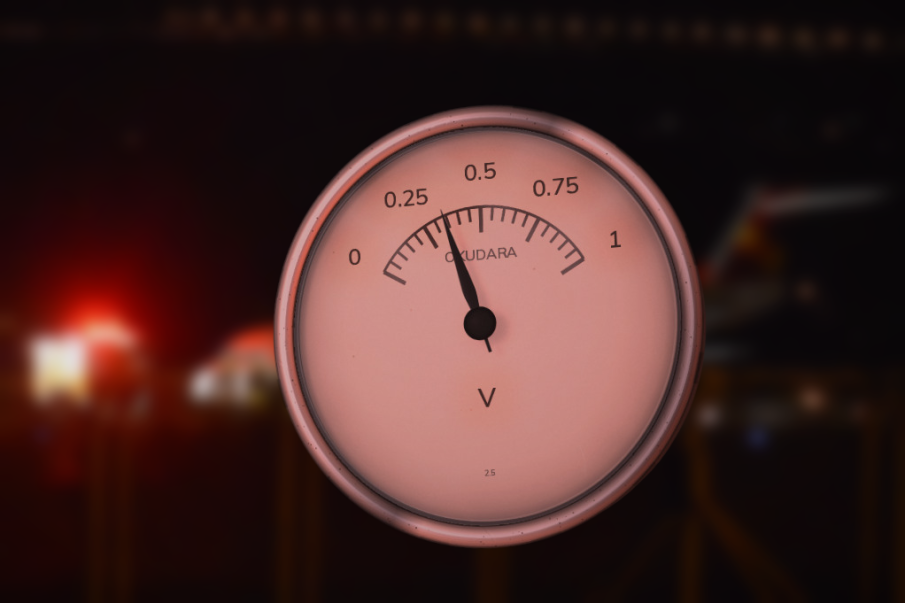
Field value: 0.35,V
